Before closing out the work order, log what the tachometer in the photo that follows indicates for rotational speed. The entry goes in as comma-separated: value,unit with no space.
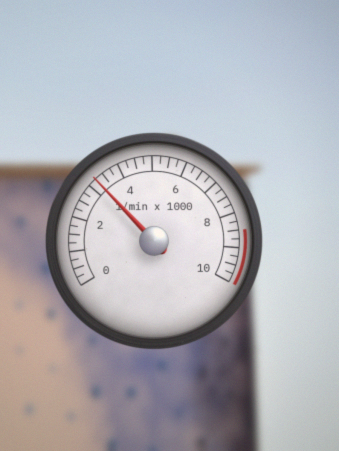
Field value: 3250,rpm
